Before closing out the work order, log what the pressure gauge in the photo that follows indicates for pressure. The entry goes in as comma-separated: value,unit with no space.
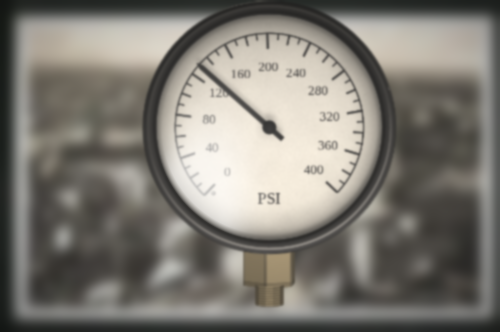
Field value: 130,psi
